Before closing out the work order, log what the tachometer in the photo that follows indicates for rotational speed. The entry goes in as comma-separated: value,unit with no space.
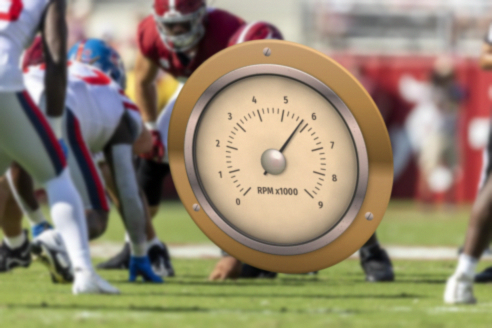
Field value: 5800,rpm
